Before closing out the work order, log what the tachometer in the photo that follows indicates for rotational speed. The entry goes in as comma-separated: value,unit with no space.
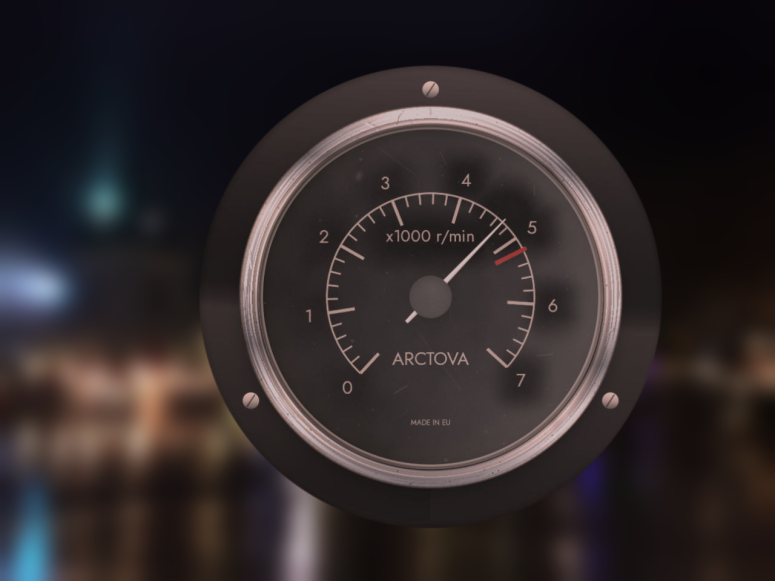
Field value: 4700,rpm
